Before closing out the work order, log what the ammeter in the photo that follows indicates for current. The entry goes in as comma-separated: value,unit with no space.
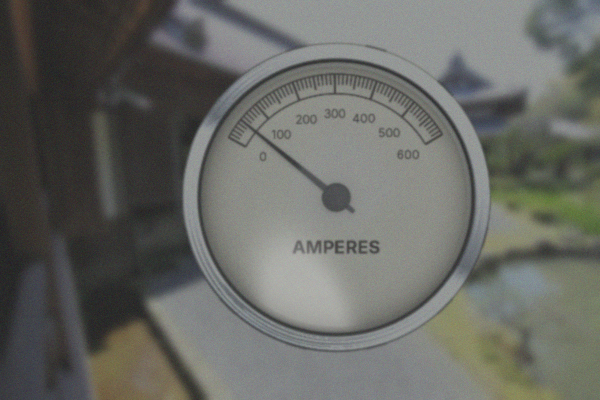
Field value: 50,A
